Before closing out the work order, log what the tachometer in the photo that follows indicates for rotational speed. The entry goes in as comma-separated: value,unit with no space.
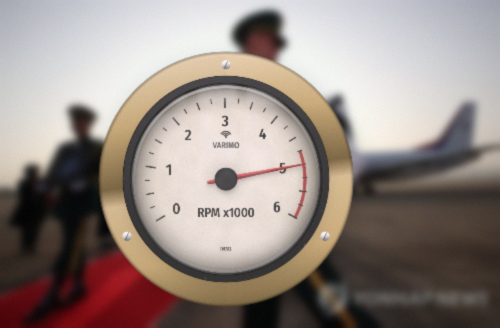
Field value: 5000,rpm
